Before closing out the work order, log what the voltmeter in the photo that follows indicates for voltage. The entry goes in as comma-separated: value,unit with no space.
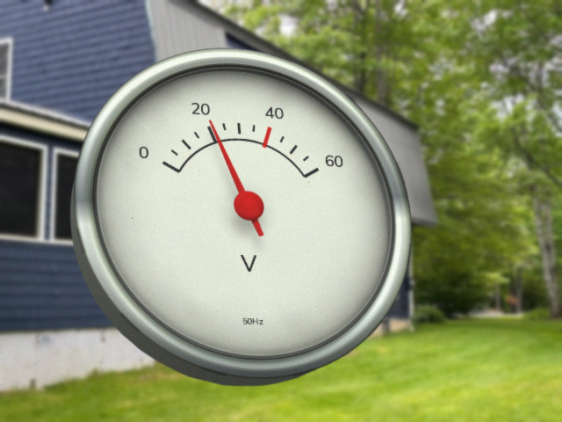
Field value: 20,V
